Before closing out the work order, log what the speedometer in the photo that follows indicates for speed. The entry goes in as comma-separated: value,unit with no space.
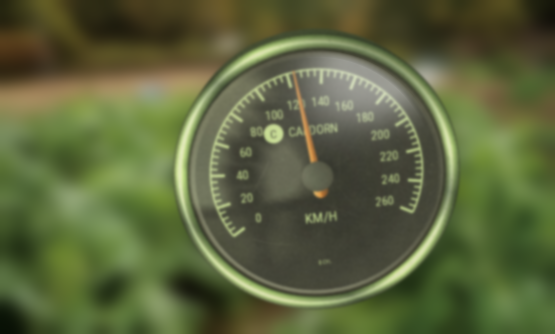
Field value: 124,km/h
